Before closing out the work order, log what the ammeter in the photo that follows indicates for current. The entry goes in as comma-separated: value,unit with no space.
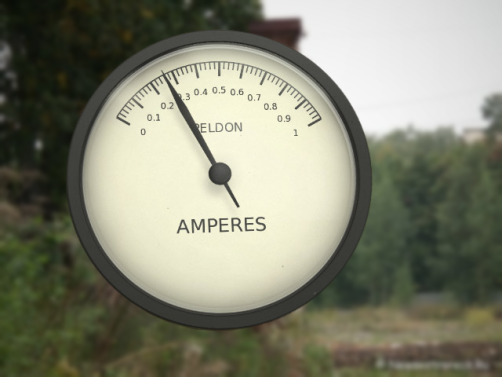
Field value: 0.26,A
